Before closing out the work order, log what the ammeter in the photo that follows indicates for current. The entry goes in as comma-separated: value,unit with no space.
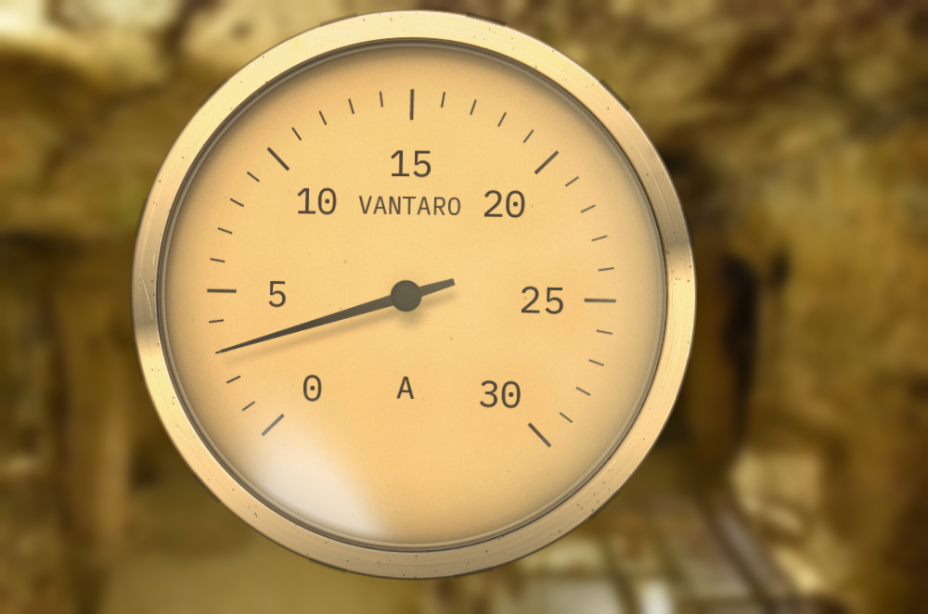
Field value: 3,A
